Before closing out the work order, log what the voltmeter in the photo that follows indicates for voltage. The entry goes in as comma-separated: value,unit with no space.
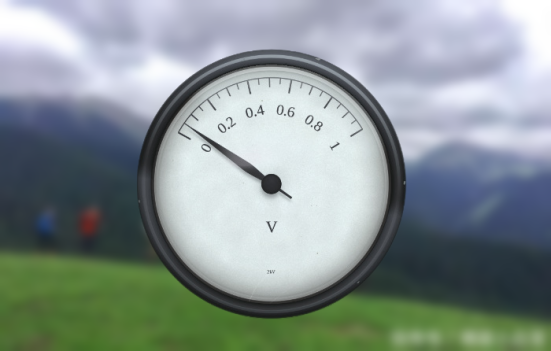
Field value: 0.05,V
